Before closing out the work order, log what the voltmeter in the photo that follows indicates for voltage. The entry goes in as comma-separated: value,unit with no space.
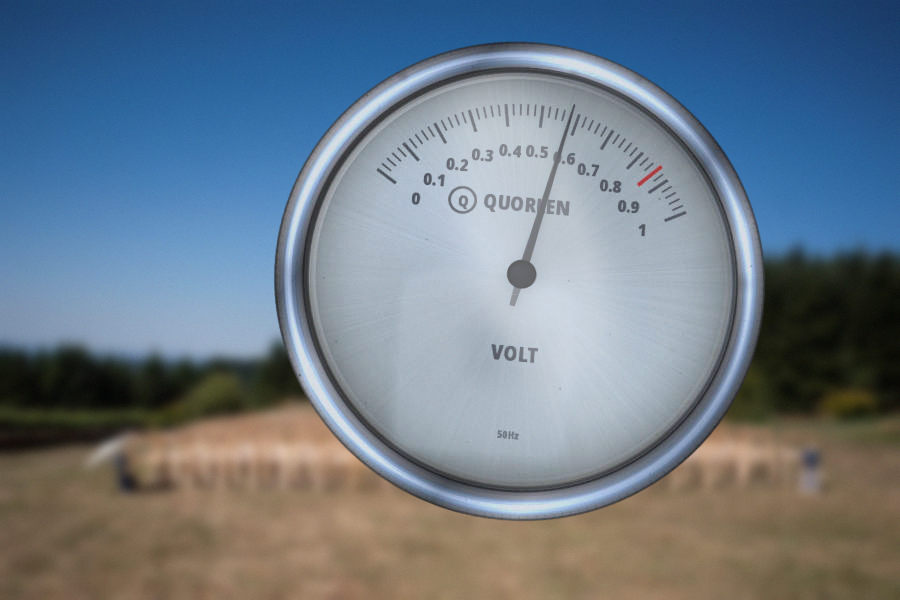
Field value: 0.58,V
